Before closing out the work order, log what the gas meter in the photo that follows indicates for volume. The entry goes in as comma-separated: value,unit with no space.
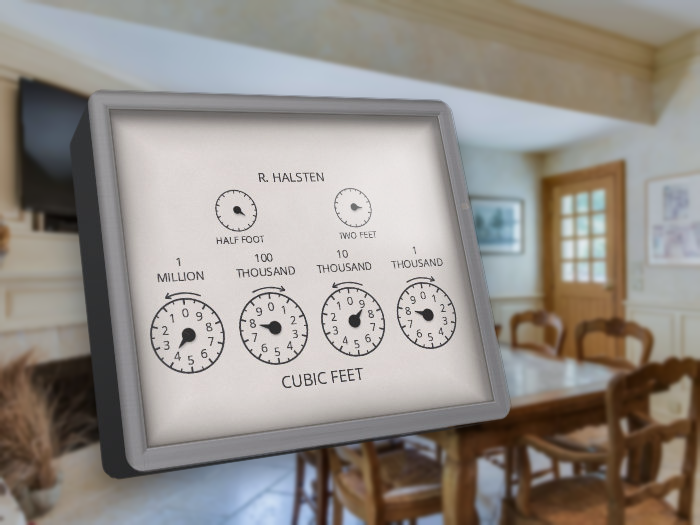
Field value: 378800,ft³
